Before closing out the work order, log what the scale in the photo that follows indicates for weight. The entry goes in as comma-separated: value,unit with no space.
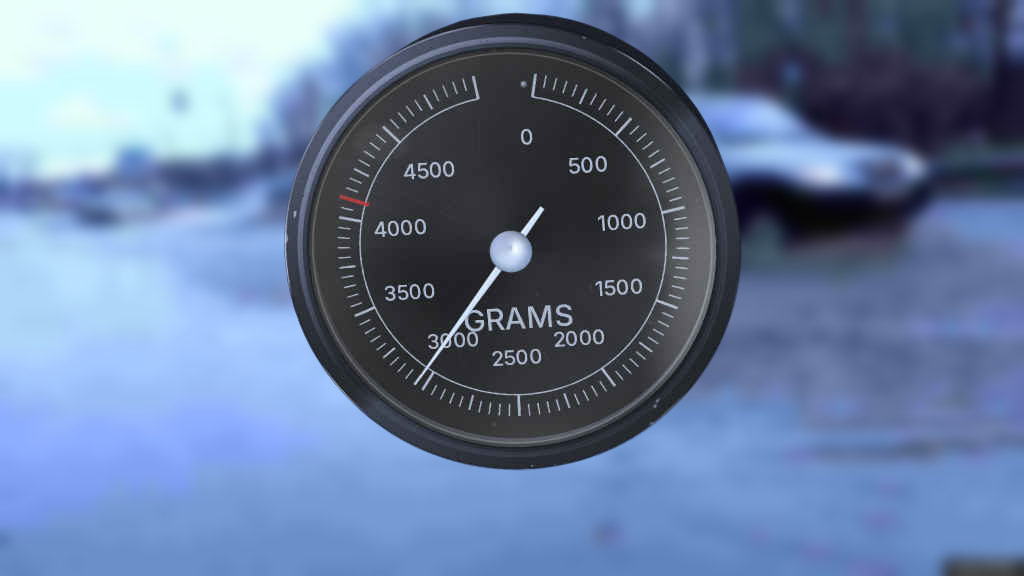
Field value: 3050,g
